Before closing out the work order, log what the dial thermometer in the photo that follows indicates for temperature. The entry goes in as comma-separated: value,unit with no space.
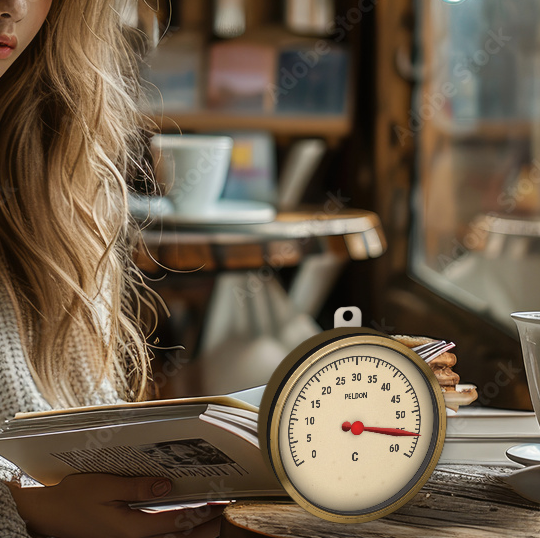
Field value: 55,°C
